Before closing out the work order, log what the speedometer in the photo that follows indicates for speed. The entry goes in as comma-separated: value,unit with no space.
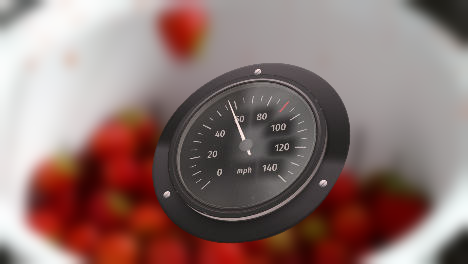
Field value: 57.5,mph
